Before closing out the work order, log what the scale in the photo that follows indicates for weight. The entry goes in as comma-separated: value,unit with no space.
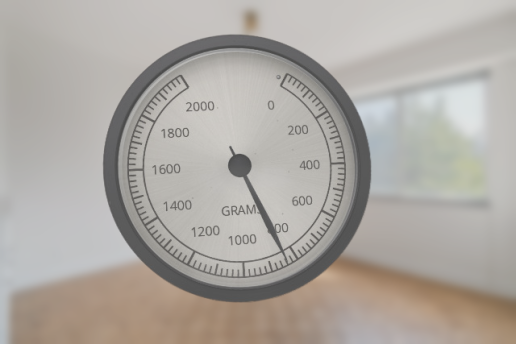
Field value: 840,g
